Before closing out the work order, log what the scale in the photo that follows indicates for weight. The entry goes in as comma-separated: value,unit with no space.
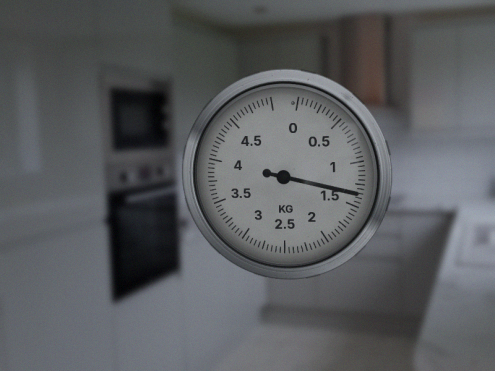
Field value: 1.35,kg
